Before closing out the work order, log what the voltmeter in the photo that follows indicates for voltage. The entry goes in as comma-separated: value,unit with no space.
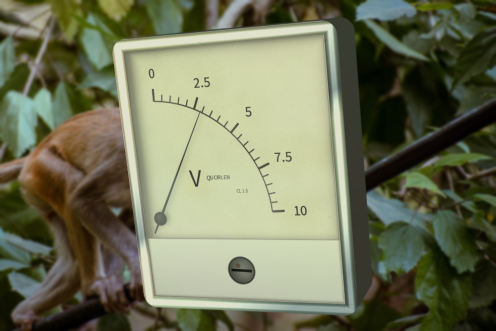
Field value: 3,V
